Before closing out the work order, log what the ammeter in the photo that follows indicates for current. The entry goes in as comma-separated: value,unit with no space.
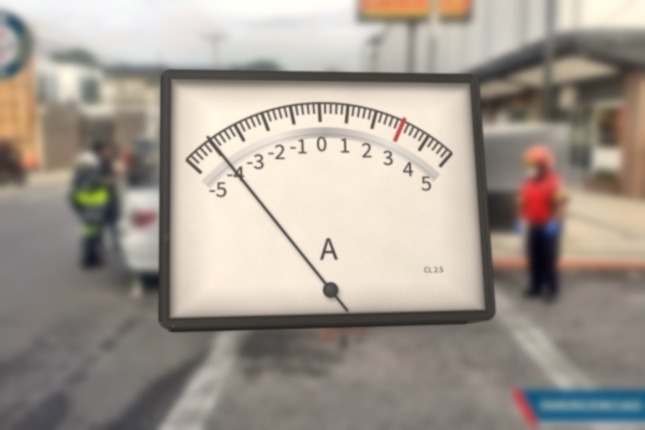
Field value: -4,A
